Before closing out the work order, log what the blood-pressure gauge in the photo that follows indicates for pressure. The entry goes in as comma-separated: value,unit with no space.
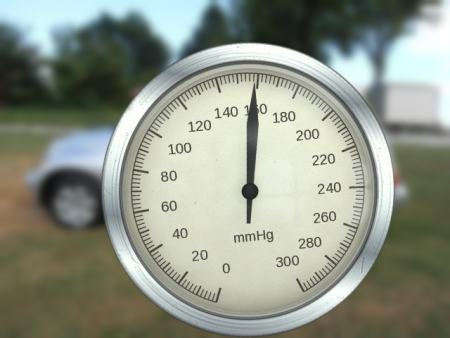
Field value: 158,mmHg
